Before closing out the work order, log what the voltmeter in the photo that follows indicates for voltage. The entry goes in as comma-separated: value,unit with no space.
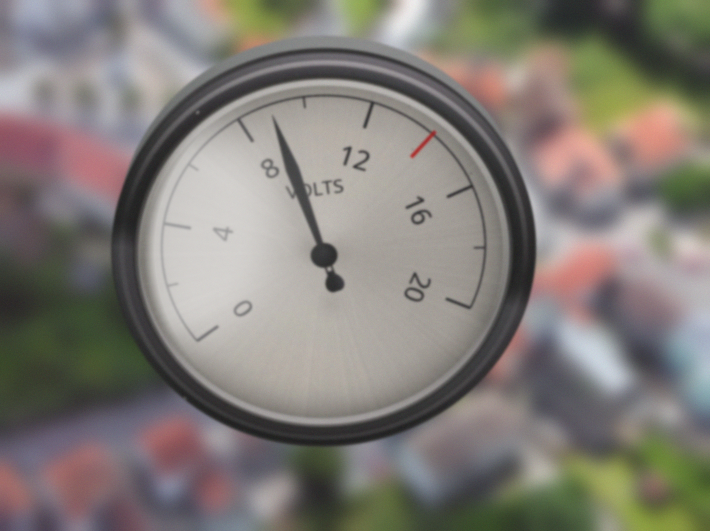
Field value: 9,V
